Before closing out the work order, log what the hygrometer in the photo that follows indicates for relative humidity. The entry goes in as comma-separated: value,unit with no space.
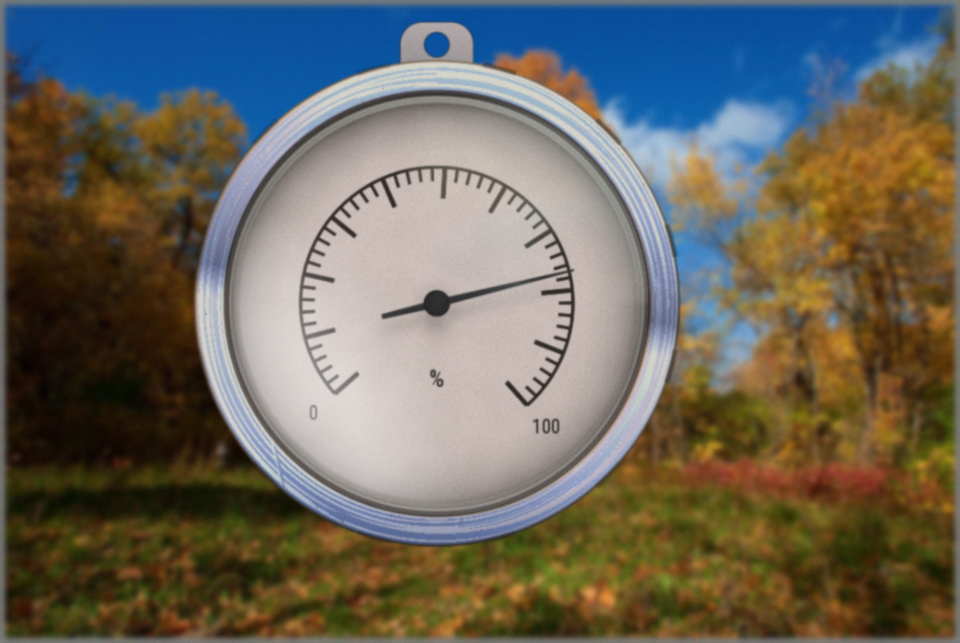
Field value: 77,%
